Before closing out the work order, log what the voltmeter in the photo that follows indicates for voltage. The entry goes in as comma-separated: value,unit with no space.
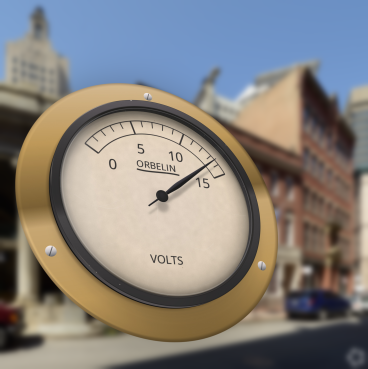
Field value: 13.5,V
